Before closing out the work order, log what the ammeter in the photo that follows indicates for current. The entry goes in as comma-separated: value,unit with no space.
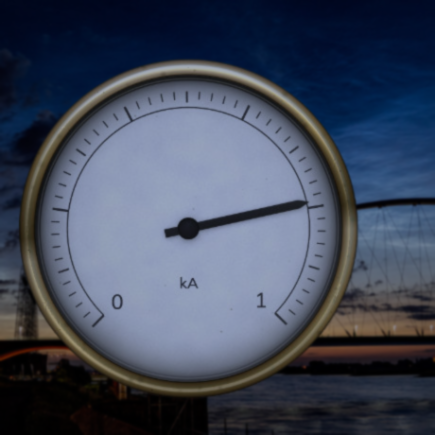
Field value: 0.79,kA
